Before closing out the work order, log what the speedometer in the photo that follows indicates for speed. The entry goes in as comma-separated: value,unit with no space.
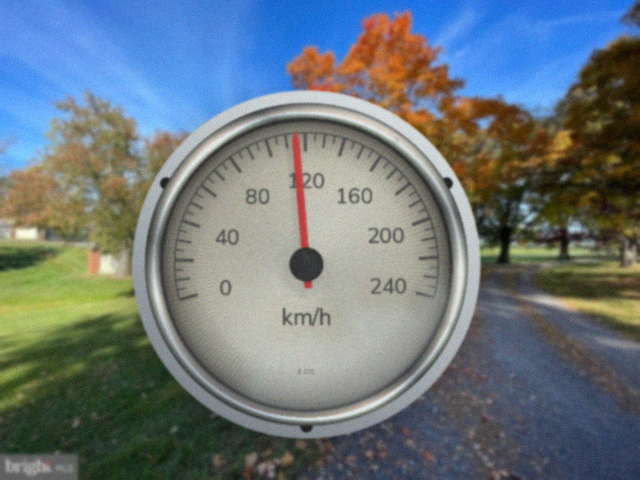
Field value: 115,km/h
